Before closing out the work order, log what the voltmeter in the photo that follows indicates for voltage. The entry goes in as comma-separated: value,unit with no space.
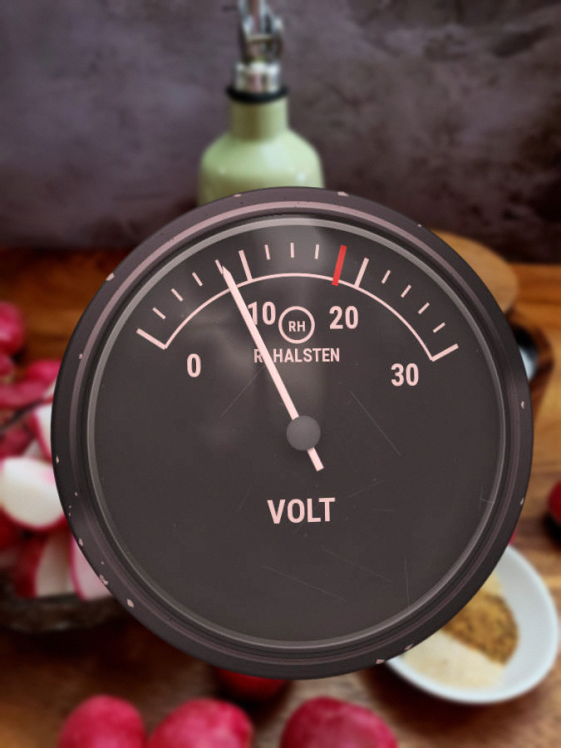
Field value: 8,V
